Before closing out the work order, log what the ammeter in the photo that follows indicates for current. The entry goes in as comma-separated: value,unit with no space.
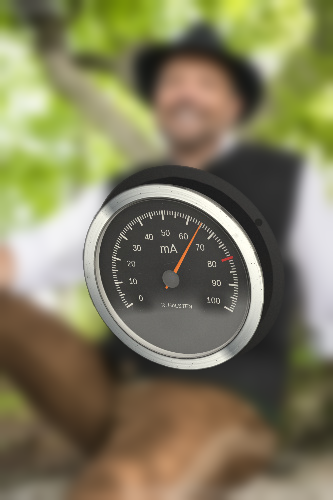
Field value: 65,mA
